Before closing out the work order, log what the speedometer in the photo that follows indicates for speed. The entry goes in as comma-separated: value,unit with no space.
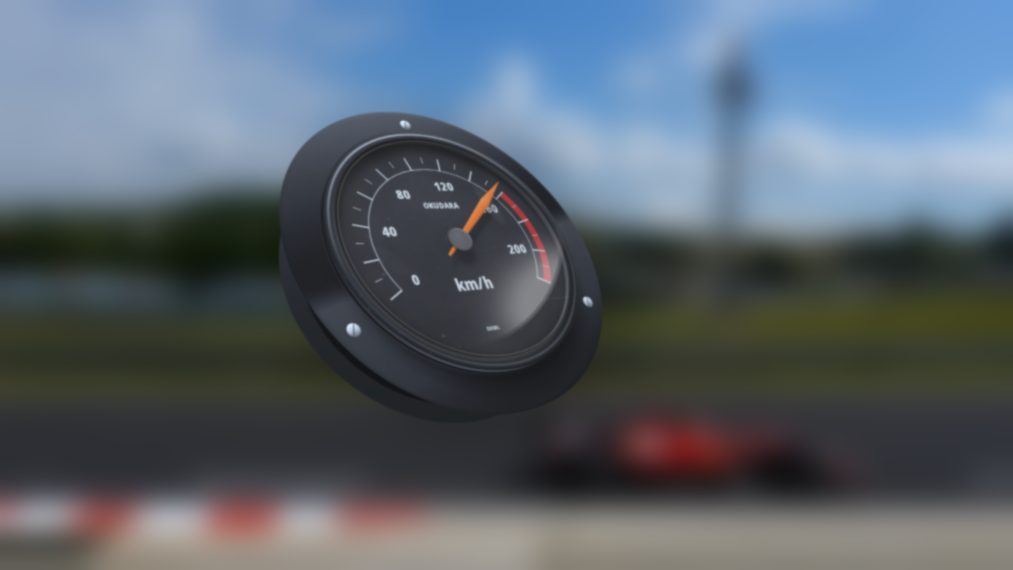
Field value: 155,km/h
